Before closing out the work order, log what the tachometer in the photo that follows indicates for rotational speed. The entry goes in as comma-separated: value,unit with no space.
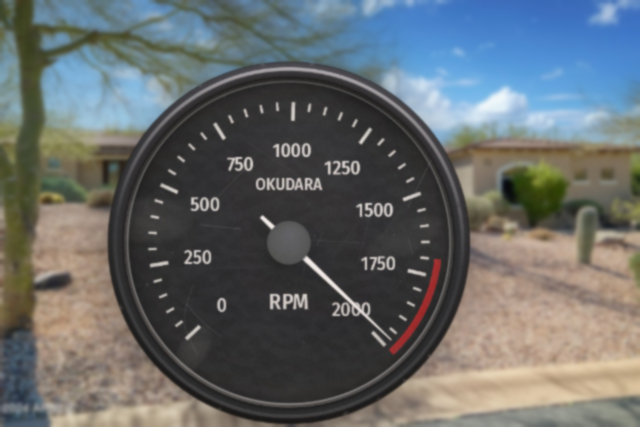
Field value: 1975,rpm
